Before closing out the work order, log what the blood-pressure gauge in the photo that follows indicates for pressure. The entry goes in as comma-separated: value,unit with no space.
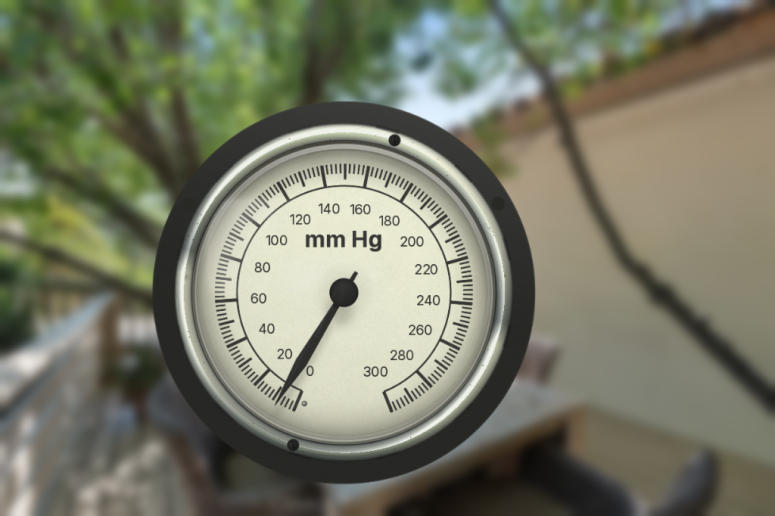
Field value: 8,mmHg
